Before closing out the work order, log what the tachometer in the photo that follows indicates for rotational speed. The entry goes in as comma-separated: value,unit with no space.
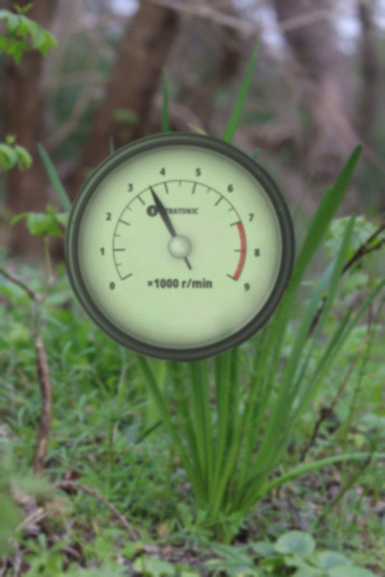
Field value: 3500,rpm
